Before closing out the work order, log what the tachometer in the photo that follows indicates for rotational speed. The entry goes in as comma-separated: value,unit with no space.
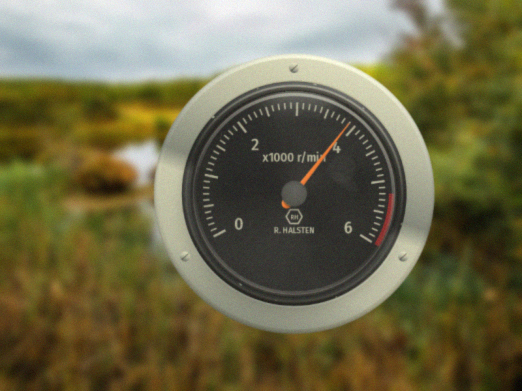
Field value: 3900,rpm
